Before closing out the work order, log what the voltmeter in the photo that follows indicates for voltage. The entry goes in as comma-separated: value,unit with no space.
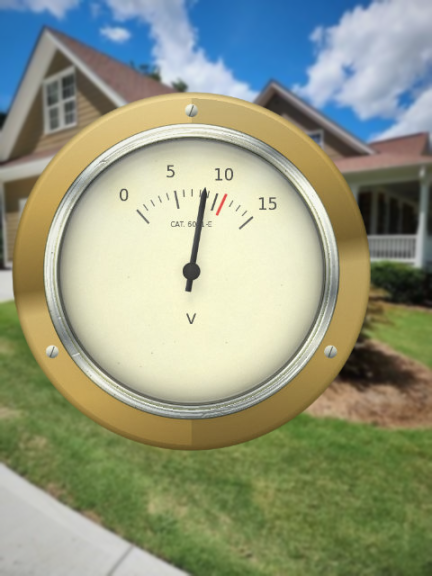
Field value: 8.5,V
